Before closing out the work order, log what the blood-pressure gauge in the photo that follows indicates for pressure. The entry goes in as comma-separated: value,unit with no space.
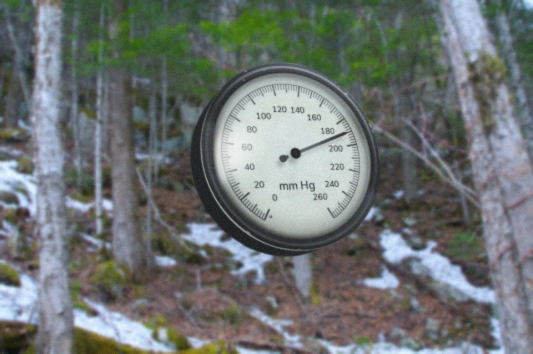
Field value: 190,mmHg
